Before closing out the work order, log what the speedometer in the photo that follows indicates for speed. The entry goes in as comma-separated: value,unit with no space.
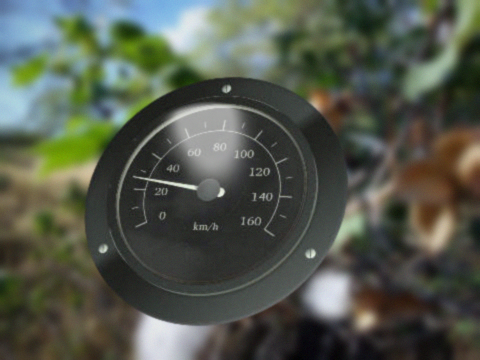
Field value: 25,km/h
